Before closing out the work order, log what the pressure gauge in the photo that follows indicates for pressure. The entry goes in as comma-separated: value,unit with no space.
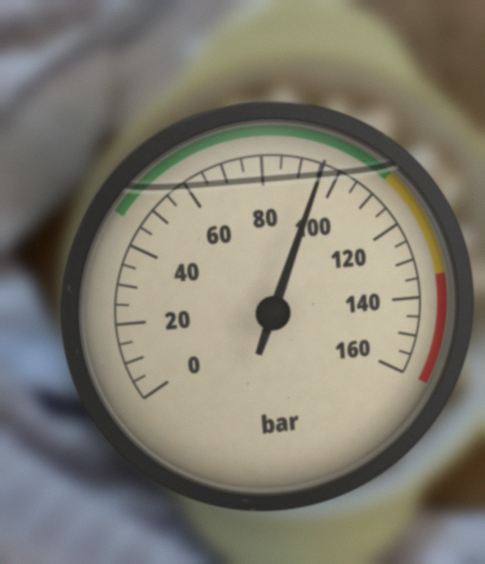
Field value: 95,bar
